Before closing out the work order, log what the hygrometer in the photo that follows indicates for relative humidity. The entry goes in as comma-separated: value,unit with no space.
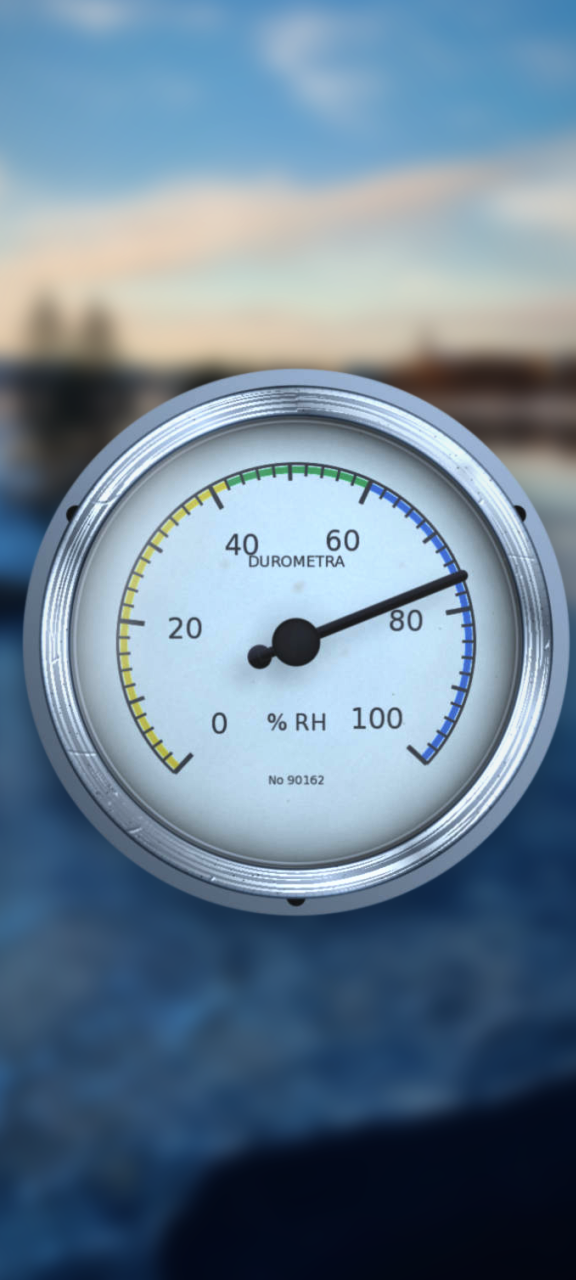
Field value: 76,%
